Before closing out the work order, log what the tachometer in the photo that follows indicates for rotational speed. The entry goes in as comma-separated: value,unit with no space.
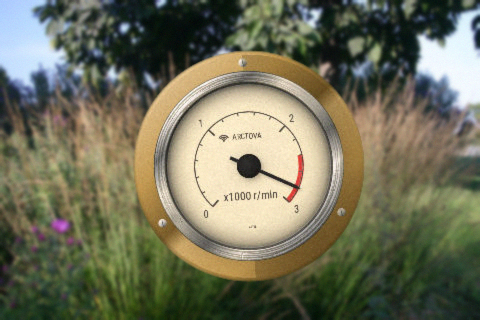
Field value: 2800,rpm
